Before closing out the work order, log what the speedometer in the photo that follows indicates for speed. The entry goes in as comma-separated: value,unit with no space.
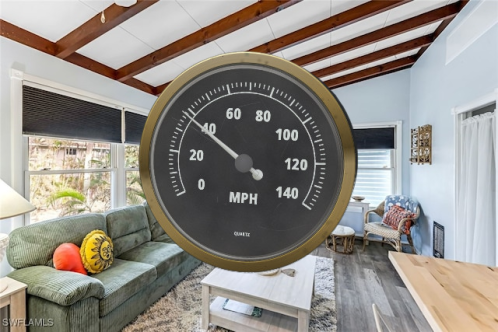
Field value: 38,mph
